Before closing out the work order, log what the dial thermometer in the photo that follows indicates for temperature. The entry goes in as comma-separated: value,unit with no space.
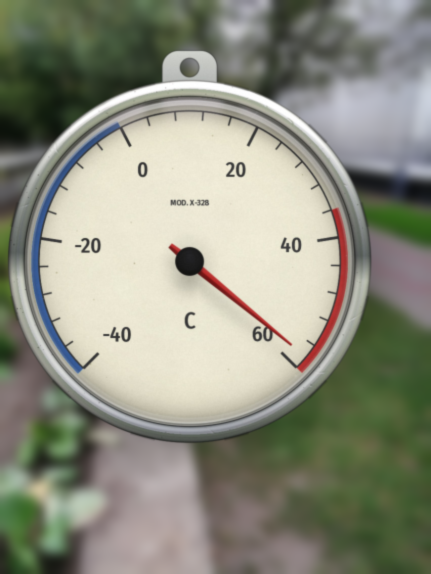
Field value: 58,°C
